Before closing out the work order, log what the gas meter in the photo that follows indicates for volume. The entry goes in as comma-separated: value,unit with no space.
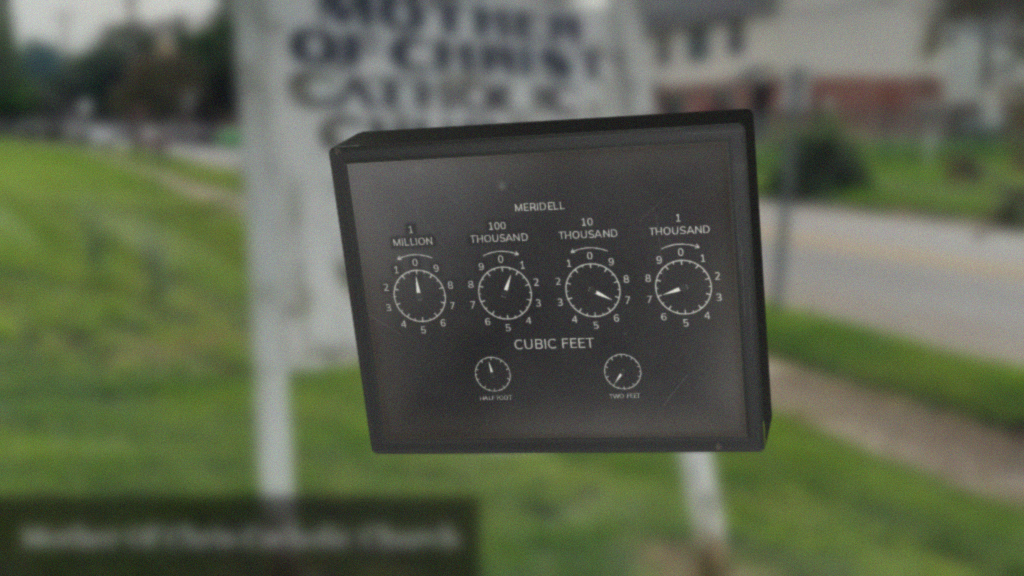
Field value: 6700,ft³
